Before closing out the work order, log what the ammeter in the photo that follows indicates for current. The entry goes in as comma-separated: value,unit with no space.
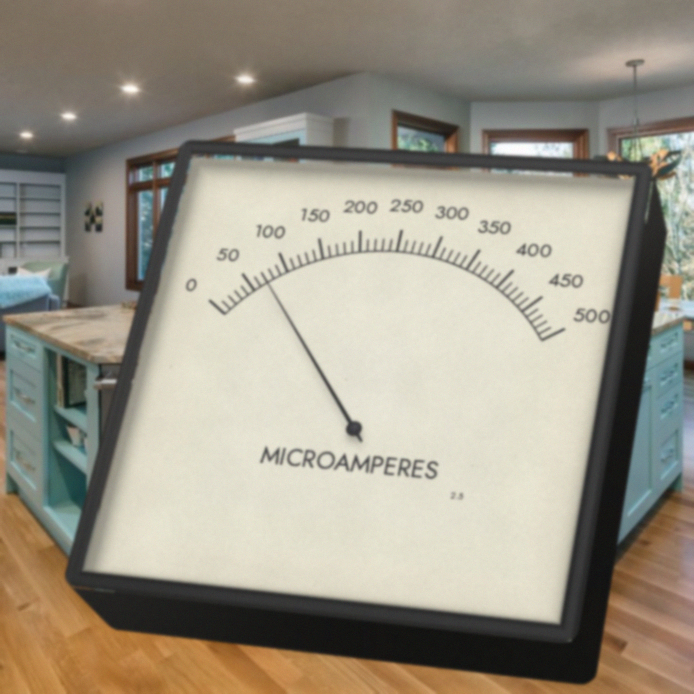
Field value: 70,µA
